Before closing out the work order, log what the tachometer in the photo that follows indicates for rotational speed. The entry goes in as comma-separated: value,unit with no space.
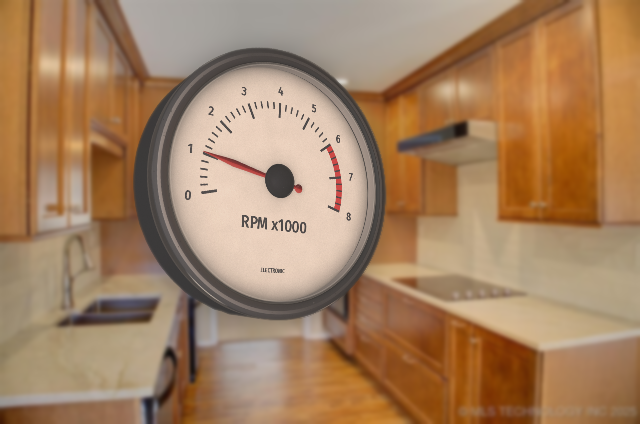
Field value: 1000,rpm
